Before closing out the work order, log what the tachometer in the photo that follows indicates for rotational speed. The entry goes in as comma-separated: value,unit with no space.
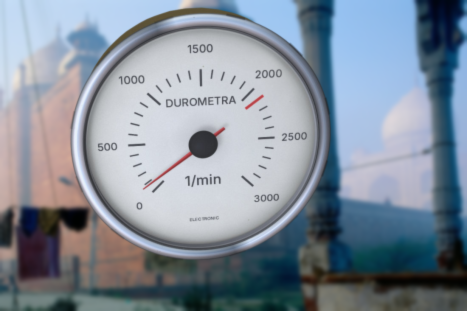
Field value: 100,rpm
